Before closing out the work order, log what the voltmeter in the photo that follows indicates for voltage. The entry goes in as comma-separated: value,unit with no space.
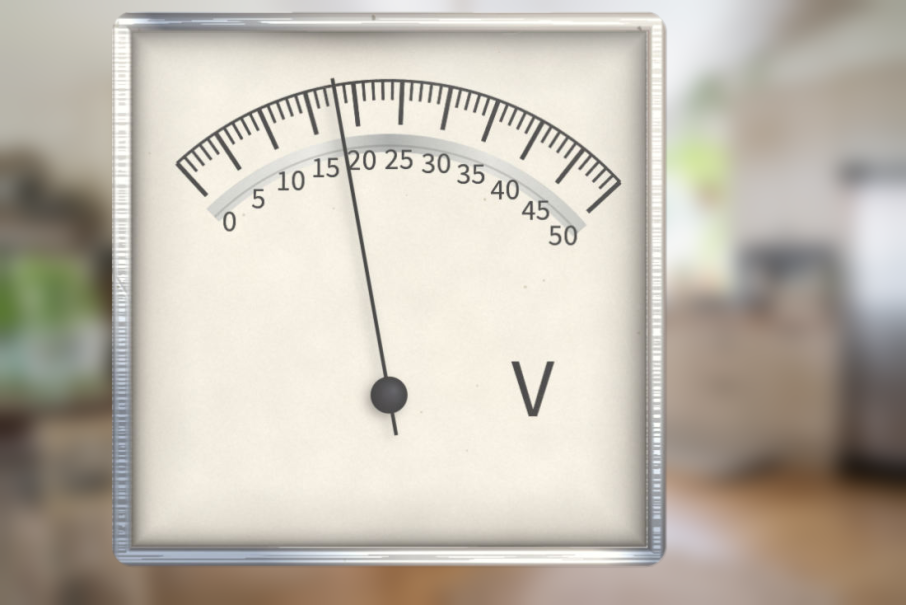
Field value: 18,V
